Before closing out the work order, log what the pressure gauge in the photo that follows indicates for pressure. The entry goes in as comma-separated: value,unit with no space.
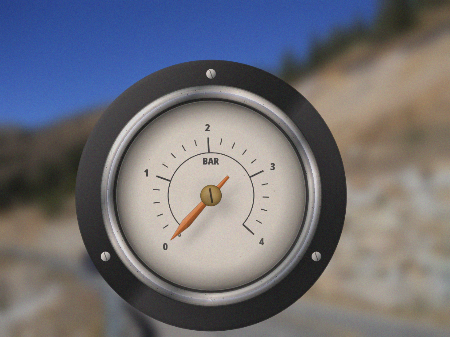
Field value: 0,bar
